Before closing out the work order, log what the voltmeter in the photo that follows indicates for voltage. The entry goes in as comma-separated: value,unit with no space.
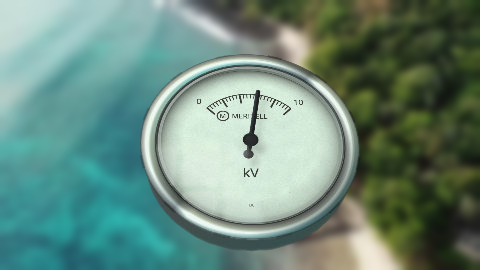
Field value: 6,kV
